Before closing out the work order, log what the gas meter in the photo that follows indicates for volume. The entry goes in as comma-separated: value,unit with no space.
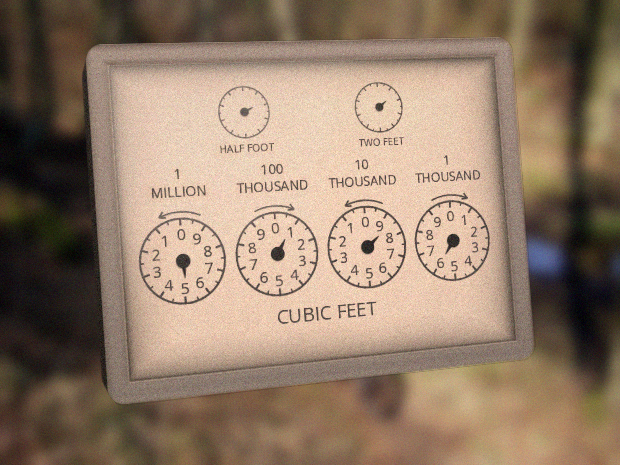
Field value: 508600,ft³
